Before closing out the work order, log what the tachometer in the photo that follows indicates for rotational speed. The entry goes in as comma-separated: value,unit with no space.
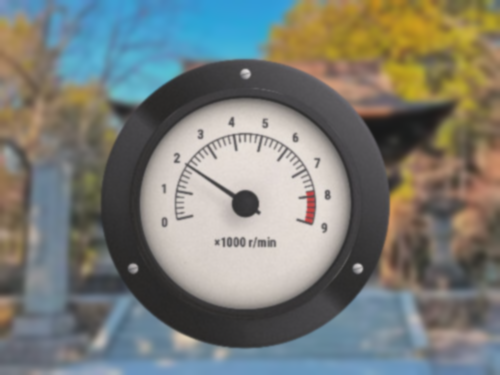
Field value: 2000,rpm
